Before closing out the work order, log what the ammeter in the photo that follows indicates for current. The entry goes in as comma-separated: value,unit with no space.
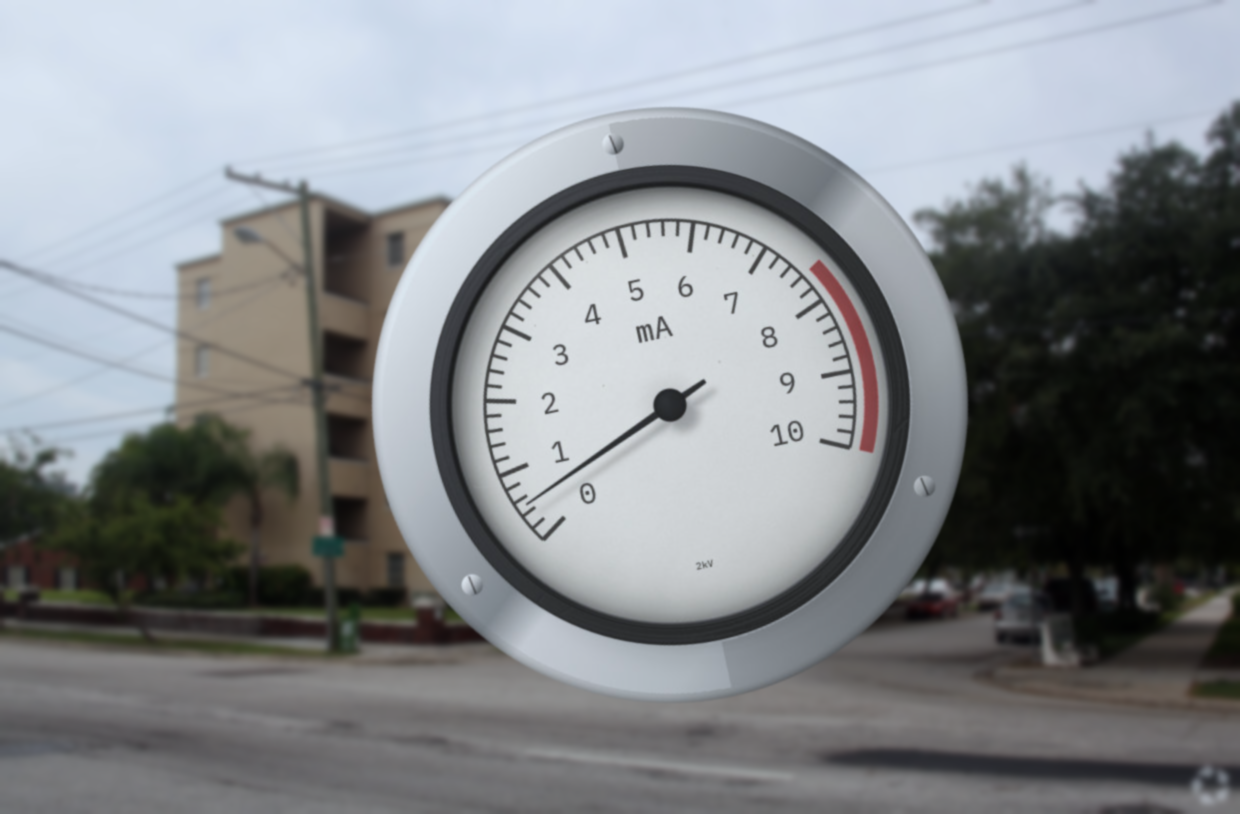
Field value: 0.5,mA
